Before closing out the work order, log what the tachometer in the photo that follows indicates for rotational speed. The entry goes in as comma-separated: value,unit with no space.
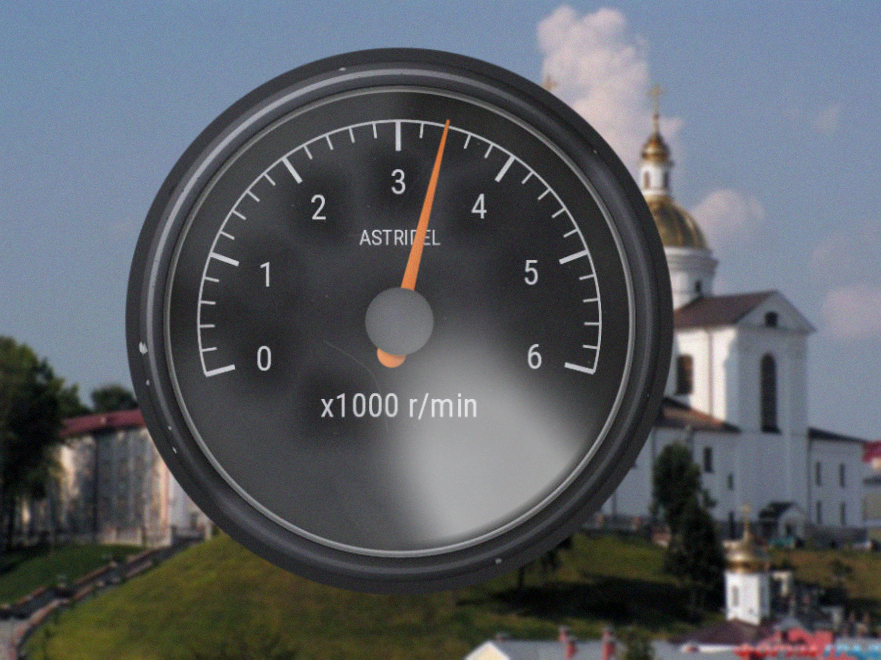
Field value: 3400,rpm
